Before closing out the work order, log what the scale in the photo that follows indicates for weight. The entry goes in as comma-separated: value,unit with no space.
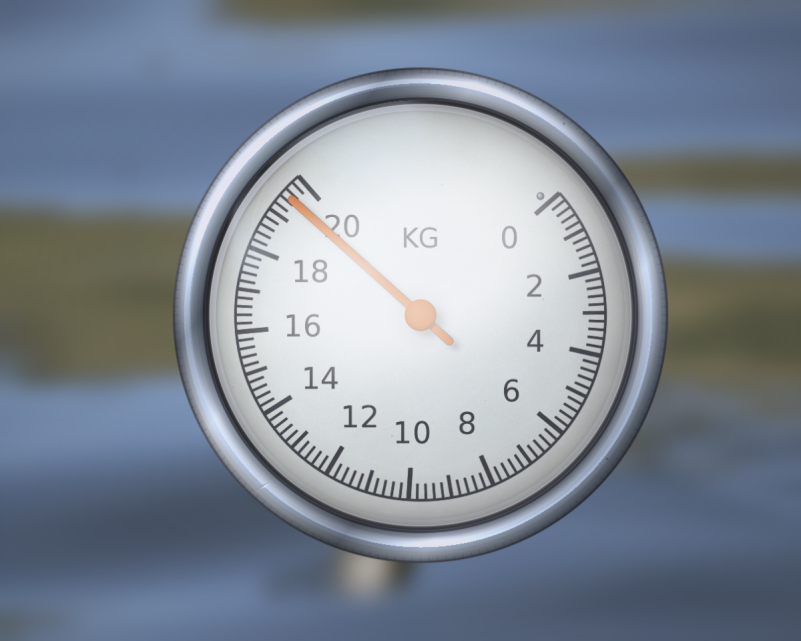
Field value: 19.5,kg
